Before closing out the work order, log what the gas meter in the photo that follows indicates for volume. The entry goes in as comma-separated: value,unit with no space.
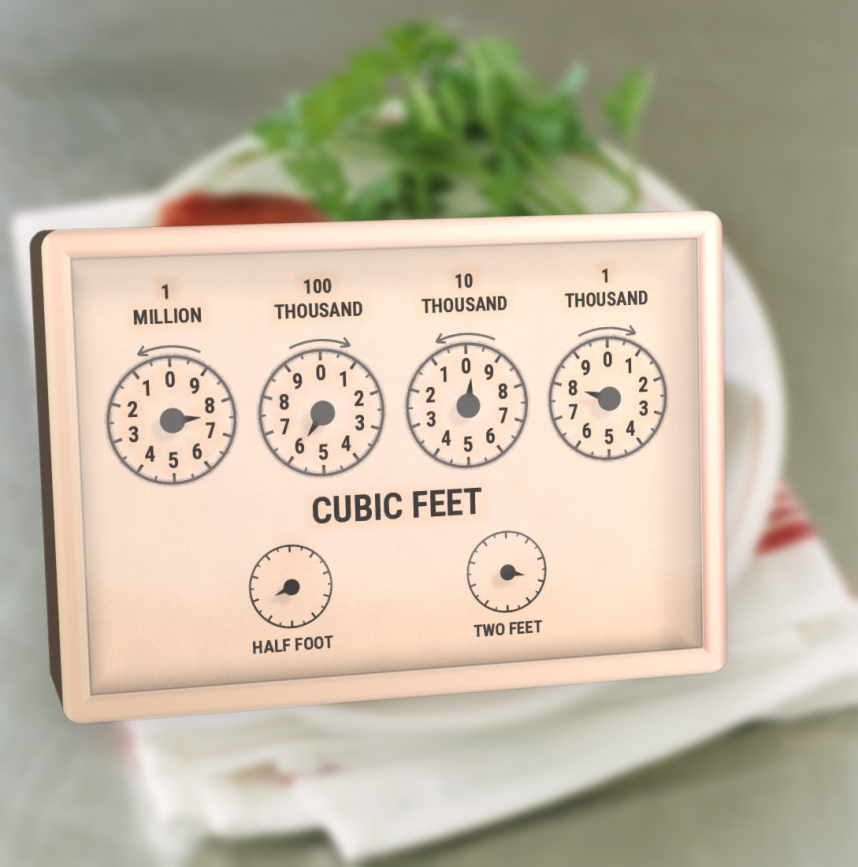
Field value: 759800,ft³
